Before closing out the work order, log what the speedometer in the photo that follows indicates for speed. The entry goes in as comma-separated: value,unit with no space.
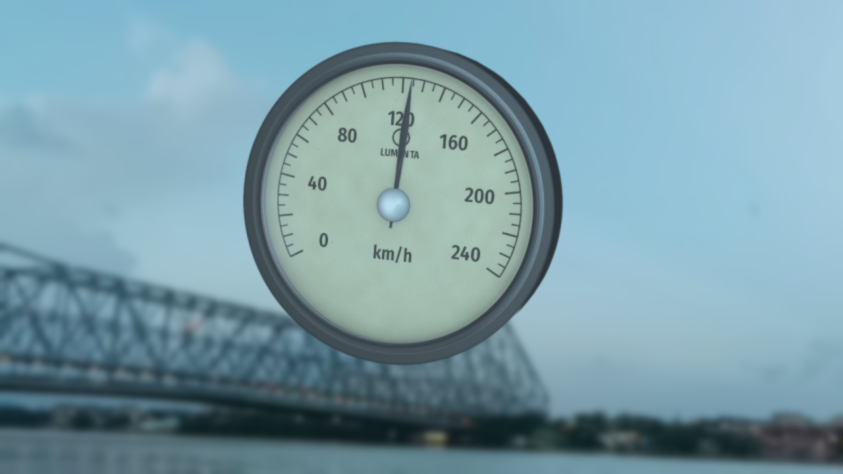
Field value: 125,km/h
